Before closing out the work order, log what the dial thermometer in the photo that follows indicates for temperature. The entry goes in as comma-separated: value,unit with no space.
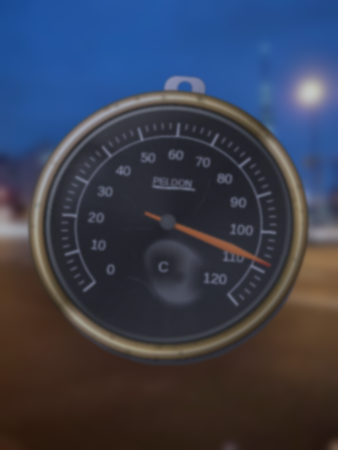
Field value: 108,°C
